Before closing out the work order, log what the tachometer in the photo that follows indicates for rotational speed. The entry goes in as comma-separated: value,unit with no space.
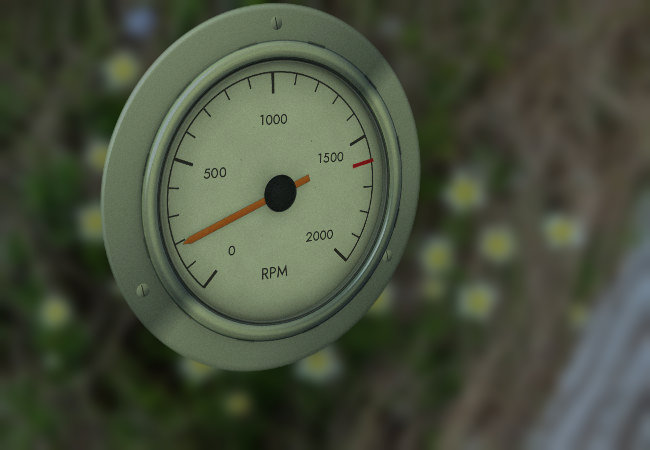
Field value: 200,rpm
